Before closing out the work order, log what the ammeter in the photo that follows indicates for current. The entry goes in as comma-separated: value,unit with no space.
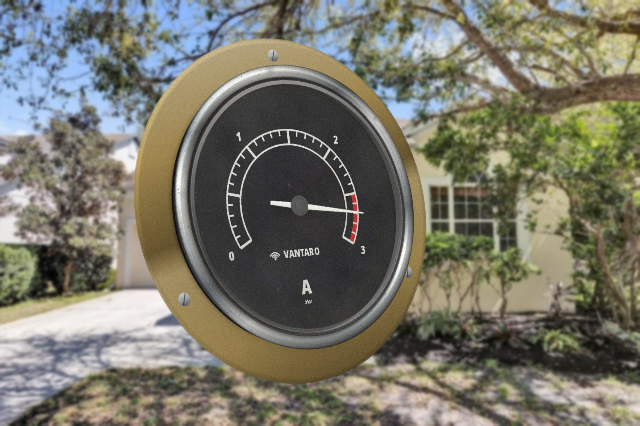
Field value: 2.7,A
